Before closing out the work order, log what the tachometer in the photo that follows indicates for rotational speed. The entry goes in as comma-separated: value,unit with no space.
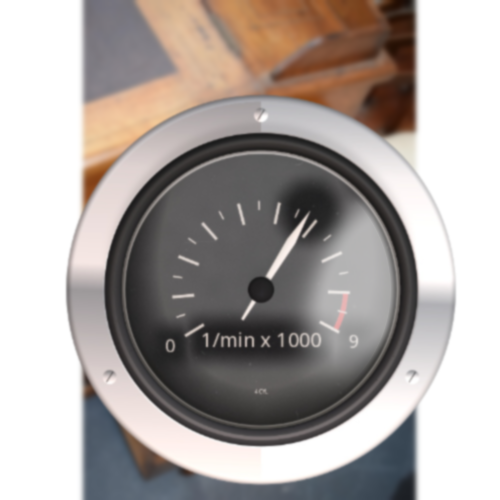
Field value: 5750,rpm
